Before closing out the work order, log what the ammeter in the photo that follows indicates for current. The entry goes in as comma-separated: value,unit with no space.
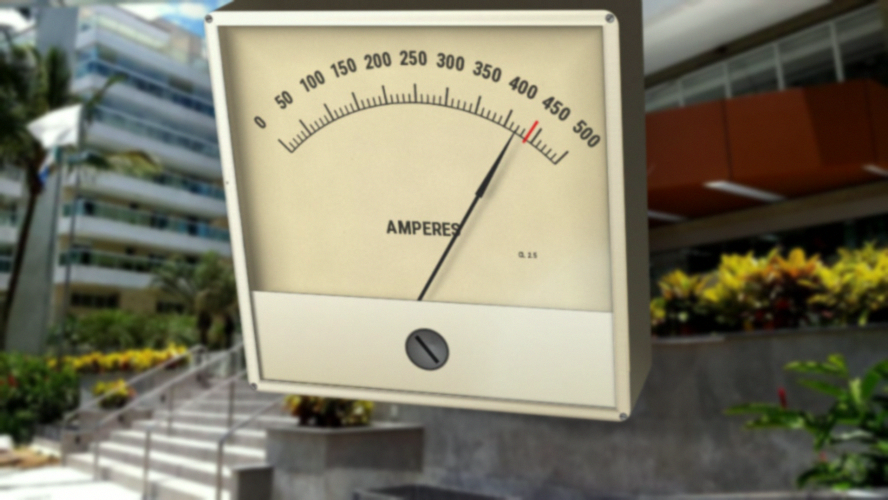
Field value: 420,A
